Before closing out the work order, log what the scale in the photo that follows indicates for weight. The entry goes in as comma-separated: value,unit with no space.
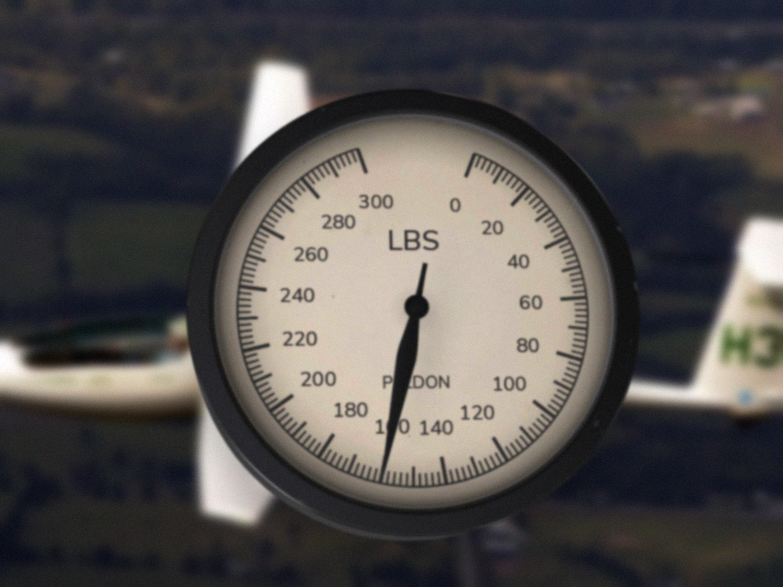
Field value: 160,lb
